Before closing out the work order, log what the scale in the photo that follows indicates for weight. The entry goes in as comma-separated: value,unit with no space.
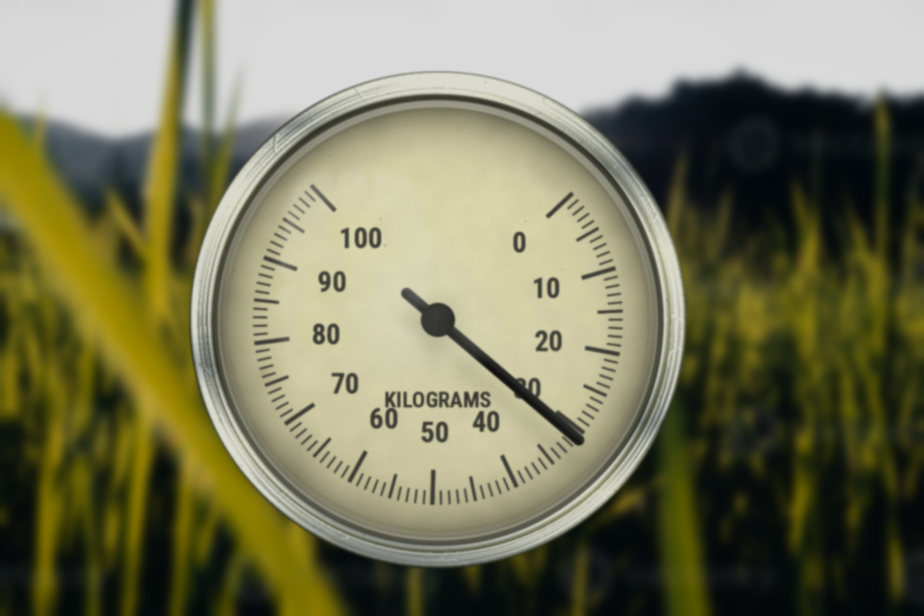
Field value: 31,kg
